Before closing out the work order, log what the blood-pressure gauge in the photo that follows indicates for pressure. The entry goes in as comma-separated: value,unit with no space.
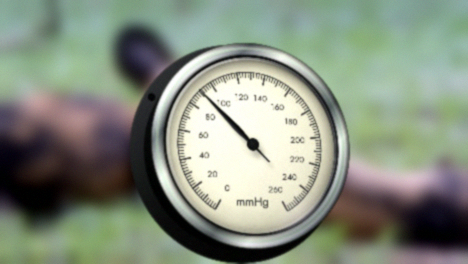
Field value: 90,mmHg
